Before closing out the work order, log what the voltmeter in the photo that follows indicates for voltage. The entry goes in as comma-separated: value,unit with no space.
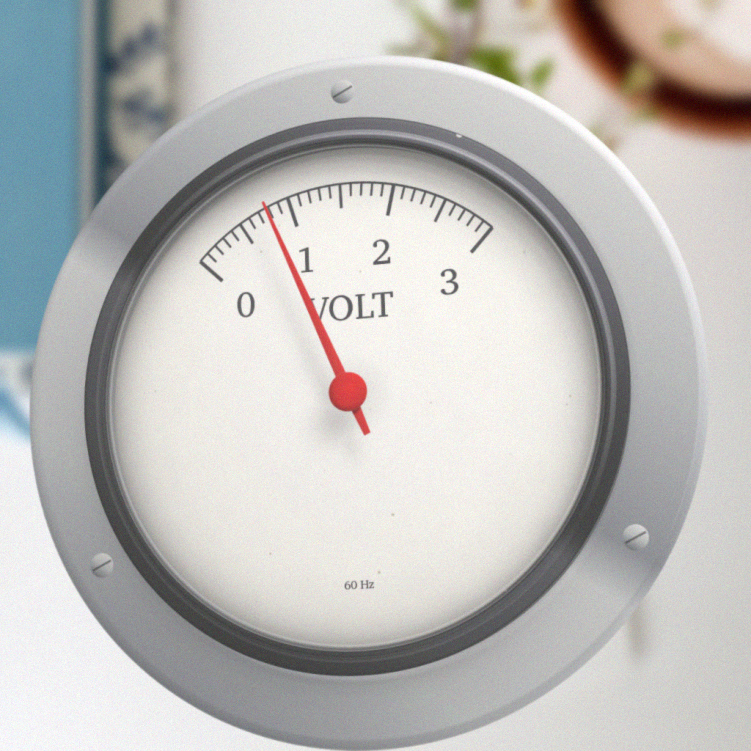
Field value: 0.8,V
